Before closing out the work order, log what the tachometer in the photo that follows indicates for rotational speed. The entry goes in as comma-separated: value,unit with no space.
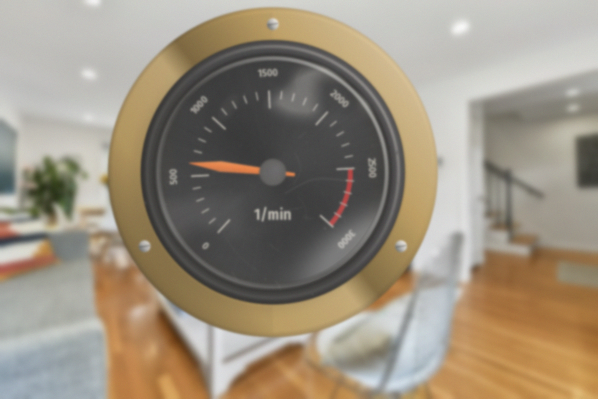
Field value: 600,rpm
